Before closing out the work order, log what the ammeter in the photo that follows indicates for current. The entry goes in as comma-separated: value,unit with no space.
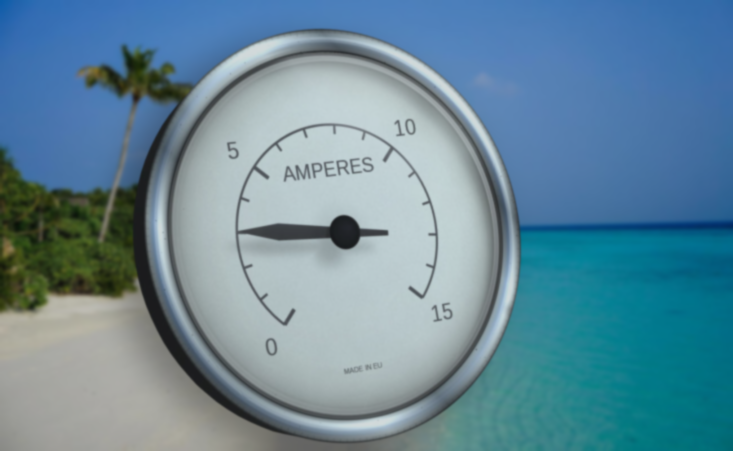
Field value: 3,A
